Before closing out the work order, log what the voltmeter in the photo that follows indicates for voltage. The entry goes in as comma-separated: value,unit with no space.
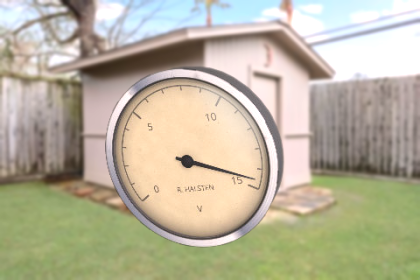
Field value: 14.5,V
